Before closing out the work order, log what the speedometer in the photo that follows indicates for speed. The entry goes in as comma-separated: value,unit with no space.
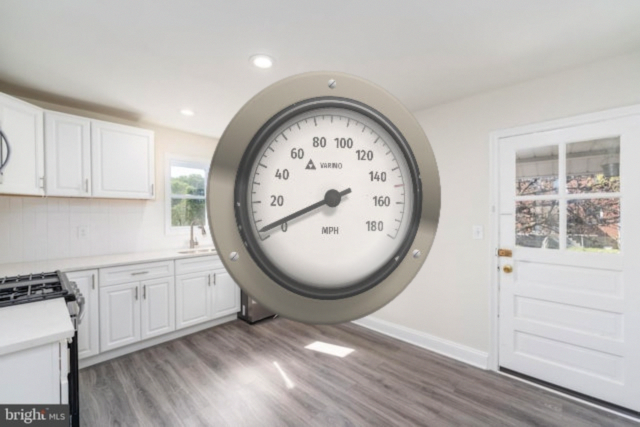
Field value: 5,mph
